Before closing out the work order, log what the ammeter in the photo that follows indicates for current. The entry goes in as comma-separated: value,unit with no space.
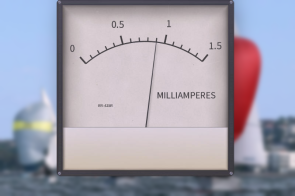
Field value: 0.9,mA
